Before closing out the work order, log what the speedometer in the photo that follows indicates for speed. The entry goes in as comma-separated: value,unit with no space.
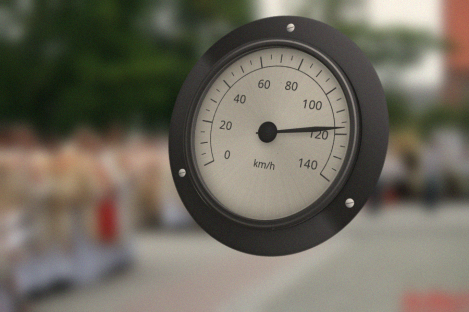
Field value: 117.5,km/h
